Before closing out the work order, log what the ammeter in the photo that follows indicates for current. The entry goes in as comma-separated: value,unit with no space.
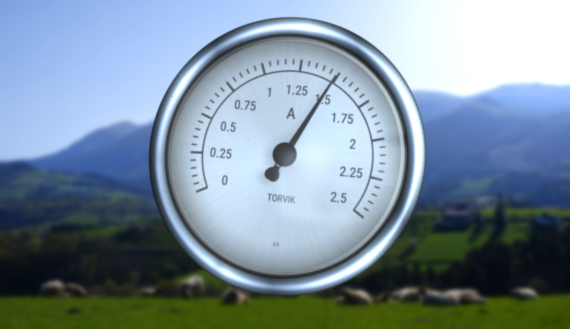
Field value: 1.5,A
